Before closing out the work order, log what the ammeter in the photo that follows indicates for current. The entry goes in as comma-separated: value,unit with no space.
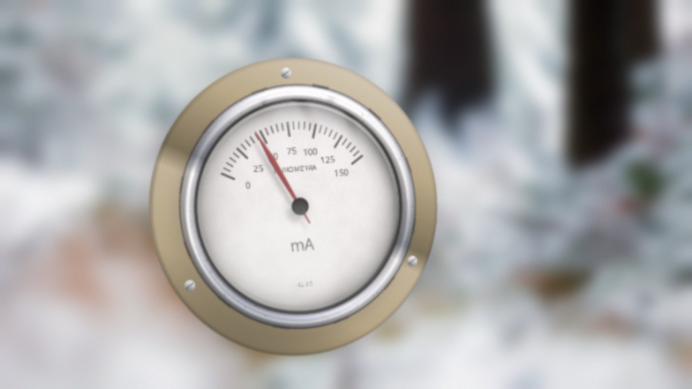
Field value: 45,mA
